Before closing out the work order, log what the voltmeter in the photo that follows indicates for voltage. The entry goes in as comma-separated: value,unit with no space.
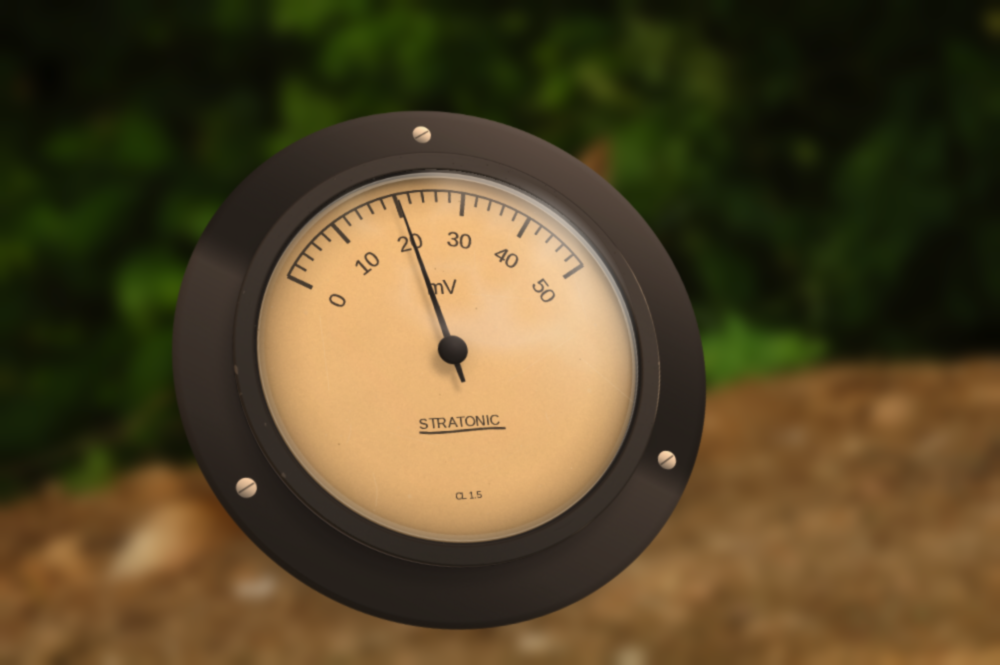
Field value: 20,mV
